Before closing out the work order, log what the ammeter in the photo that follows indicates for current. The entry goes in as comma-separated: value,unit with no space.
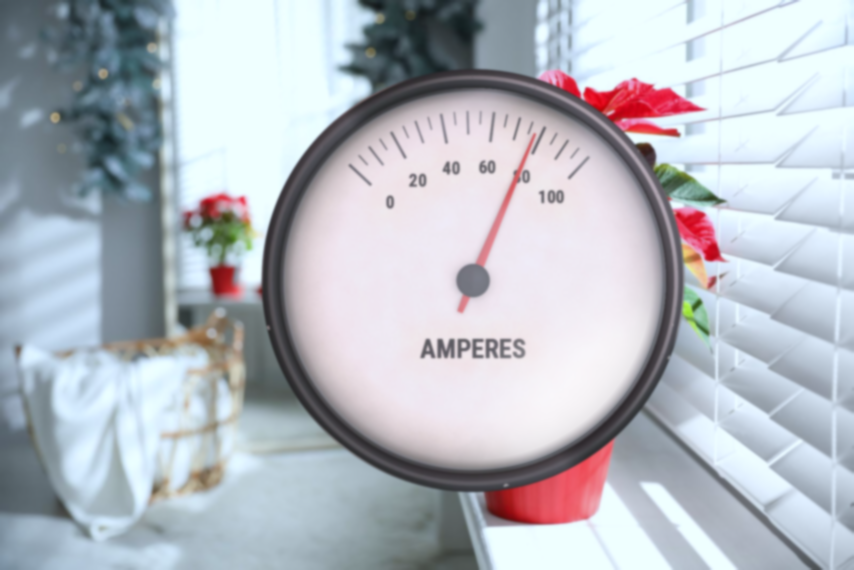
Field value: 77.5,A
